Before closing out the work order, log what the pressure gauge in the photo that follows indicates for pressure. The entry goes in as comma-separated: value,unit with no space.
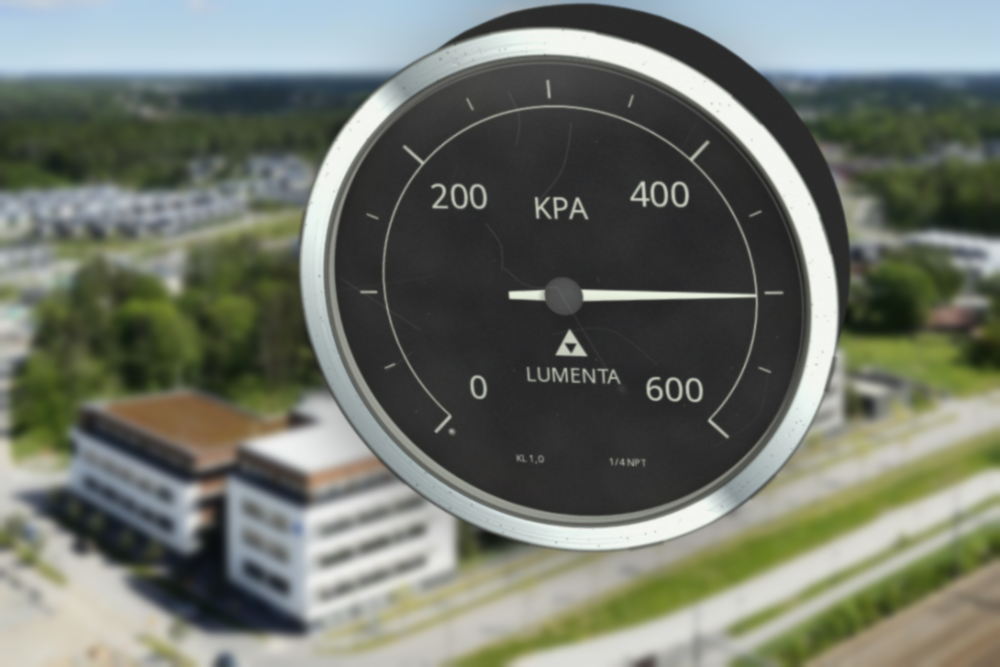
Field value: 500,kPa
